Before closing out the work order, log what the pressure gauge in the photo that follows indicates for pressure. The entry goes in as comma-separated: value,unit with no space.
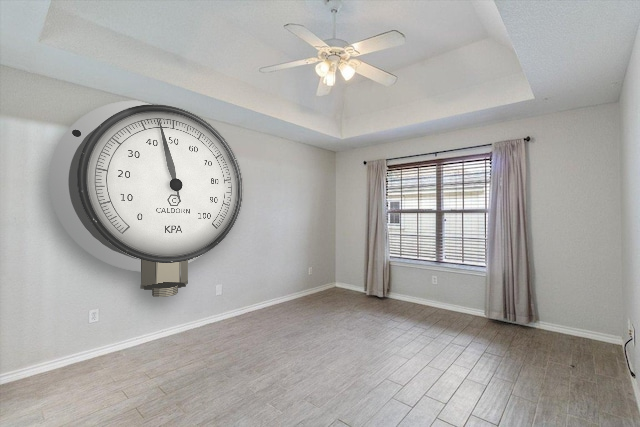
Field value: 45,kPa
